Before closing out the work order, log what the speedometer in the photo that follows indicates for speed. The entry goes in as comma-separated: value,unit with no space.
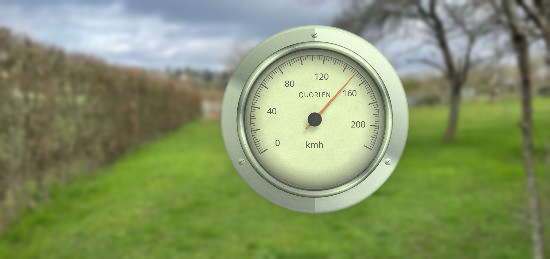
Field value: 150,km/h
